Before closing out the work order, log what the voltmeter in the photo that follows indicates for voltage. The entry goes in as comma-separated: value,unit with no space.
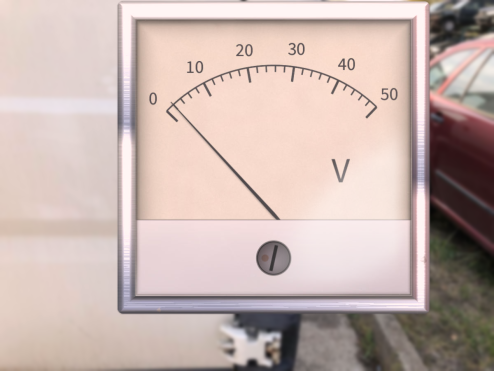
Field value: 2,V
